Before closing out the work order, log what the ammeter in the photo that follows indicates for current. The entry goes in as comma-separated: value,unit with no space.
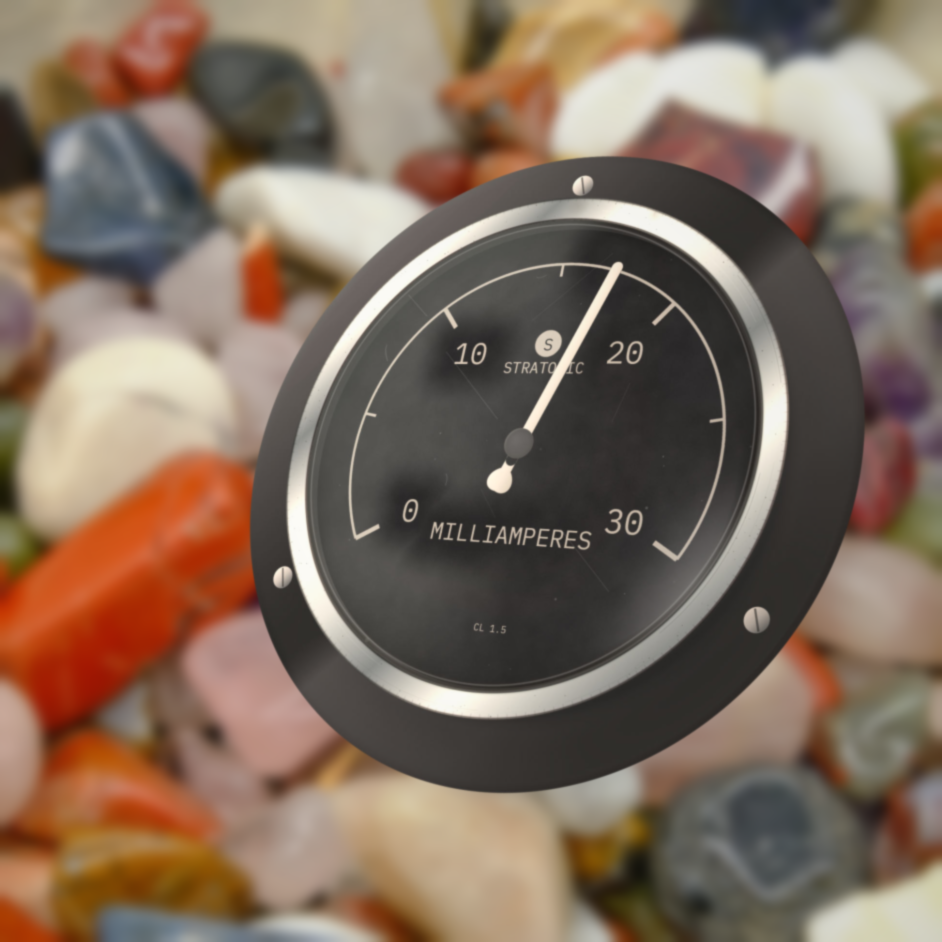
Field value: 17.5,mA
